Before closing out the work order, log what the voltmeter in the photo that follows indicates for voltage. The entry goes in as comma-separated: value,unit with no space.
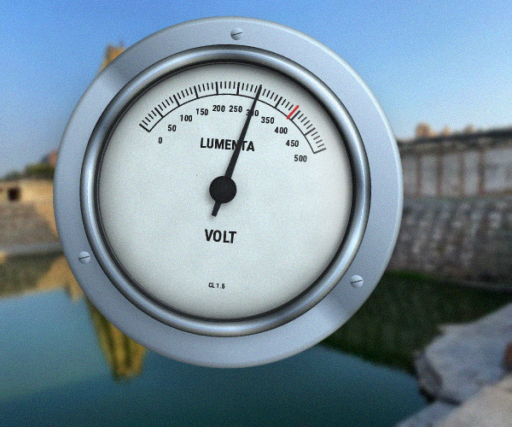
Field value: 300,V
